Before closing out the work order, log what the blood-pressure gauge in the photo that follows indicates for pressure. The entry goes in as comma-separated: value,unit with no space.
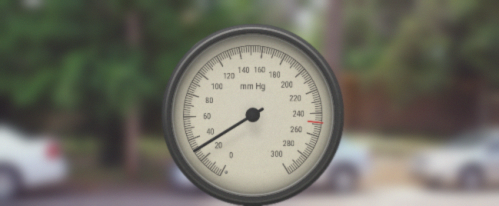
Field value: 30,mmHg
